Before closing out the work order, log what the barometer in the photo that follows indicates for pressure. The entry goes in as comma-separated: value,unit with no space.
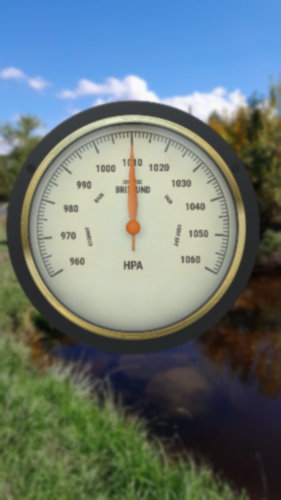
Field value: 1010,hPa
